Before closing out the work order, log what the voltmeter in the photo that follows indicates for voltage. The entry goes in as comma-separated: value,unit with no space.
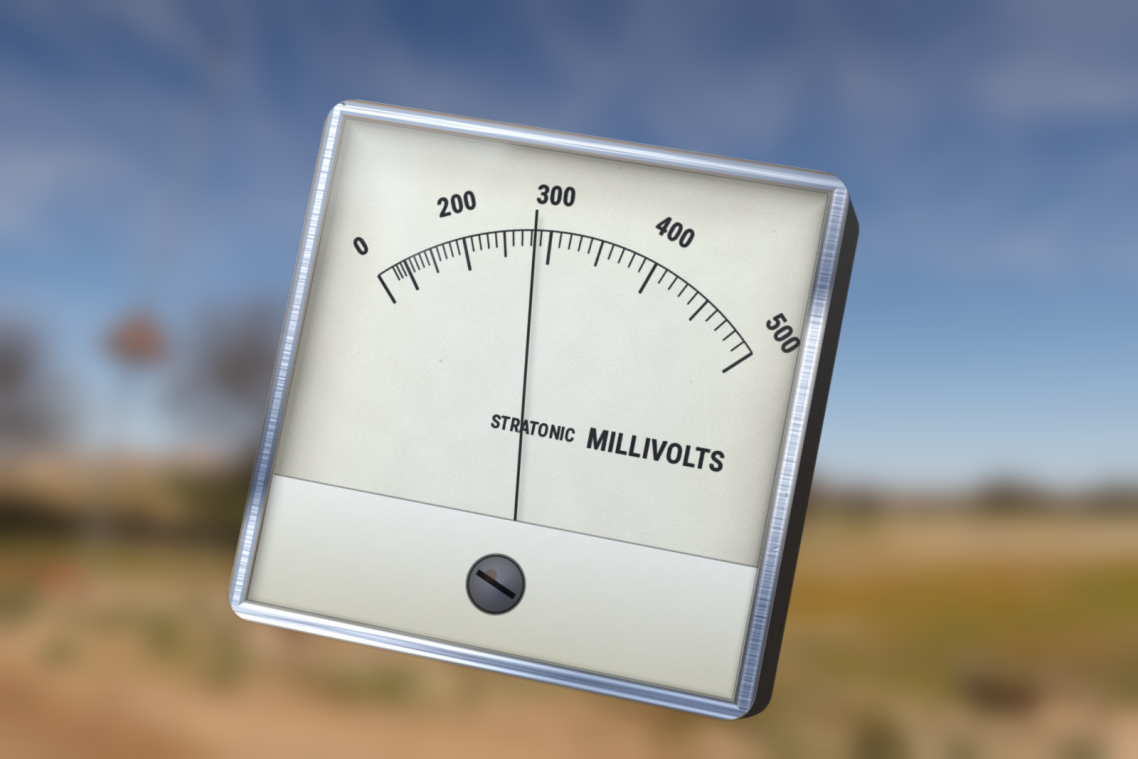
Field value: 285,mV
